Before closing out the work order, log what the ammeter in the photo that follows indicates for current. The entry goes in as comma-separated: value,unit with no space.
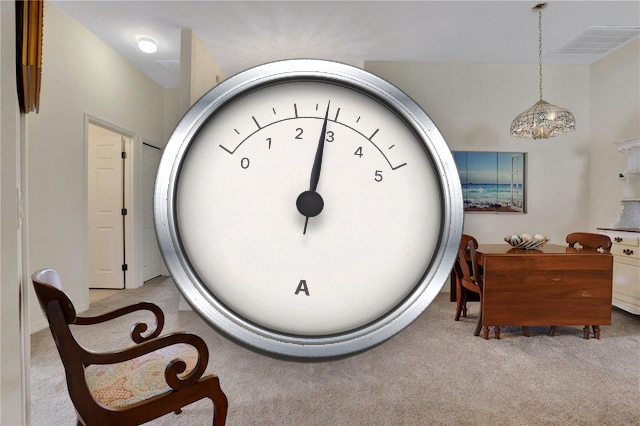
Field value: 2.75,A
